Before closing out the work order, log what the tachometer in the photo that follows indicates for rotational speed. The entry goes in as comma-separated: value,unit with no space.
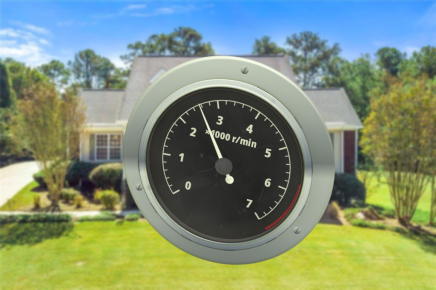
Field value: 2600,rpm
